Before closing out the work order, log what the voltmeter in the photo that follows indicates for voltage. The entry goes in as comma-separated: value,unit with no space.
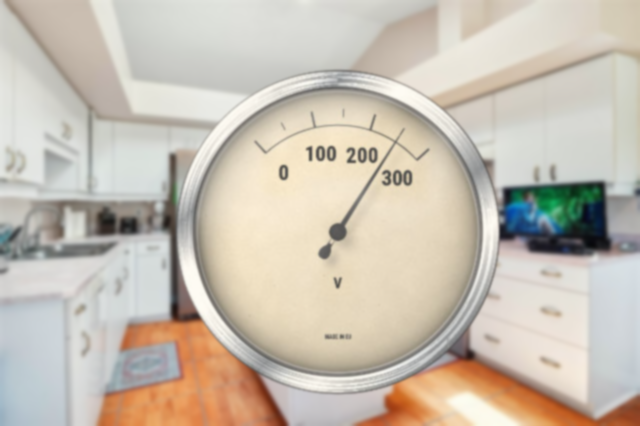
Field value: 250,V
